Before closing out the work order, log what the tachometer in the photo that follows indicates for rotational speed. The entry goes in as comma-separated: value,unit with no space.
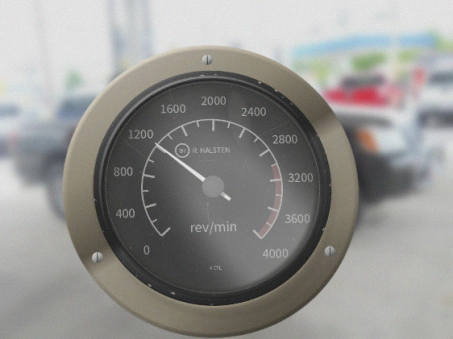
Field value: 1200,rpm
